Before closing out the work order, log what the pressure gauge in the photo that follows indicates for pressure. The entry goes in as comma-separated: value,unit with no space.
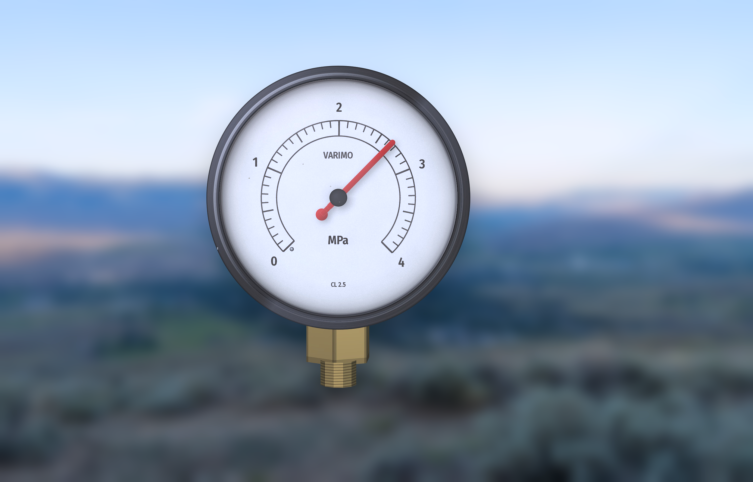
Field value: 2.65,MPa
